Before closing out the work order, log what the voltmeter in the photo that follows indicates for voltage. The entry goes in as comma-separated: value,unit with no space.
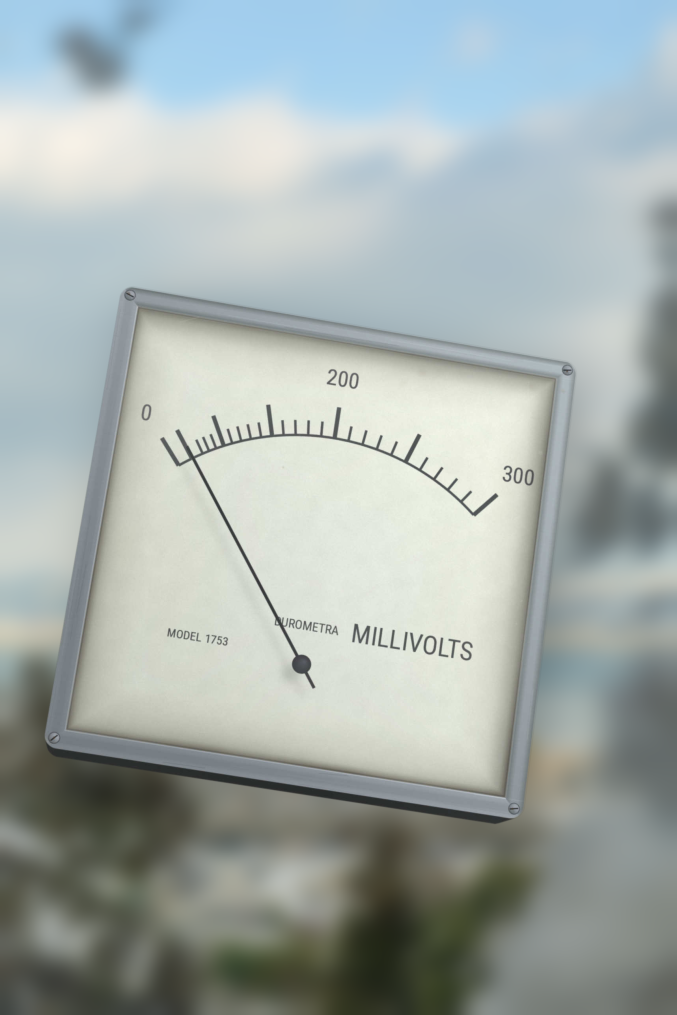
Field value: 50,mV
